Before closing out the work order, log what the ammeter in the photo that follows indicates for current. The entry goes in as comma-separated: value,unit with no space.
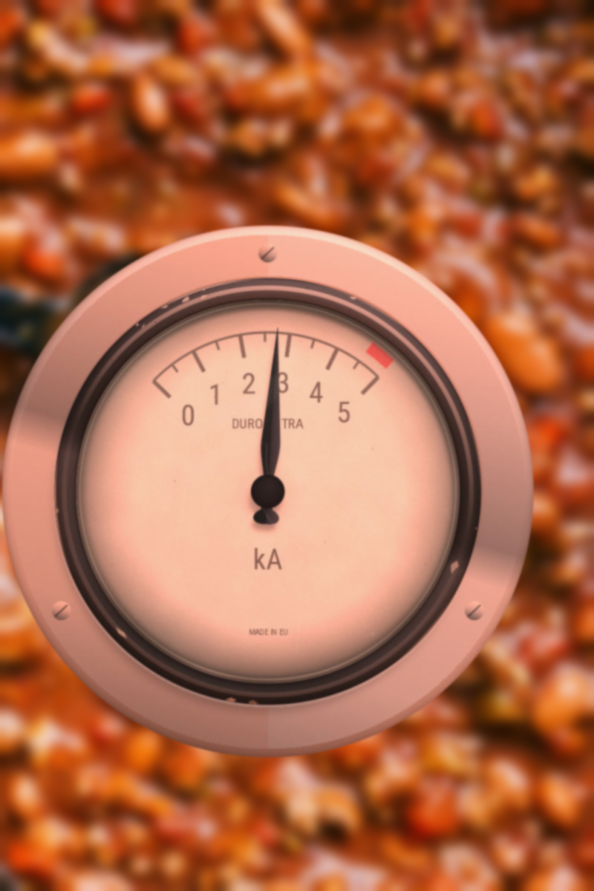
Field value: 2.75,kA
